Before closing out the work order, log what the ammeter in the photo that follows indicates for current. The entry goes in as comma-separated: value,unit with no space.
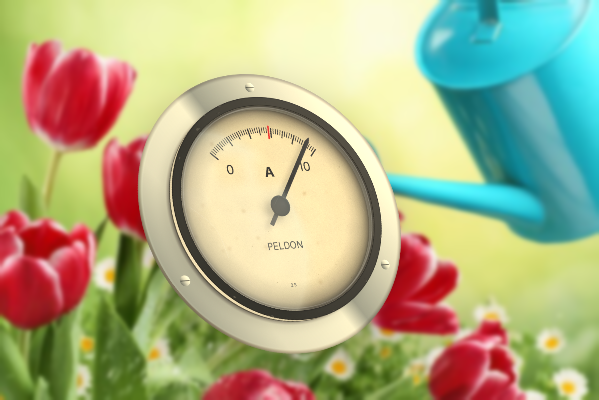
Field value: 9,A
